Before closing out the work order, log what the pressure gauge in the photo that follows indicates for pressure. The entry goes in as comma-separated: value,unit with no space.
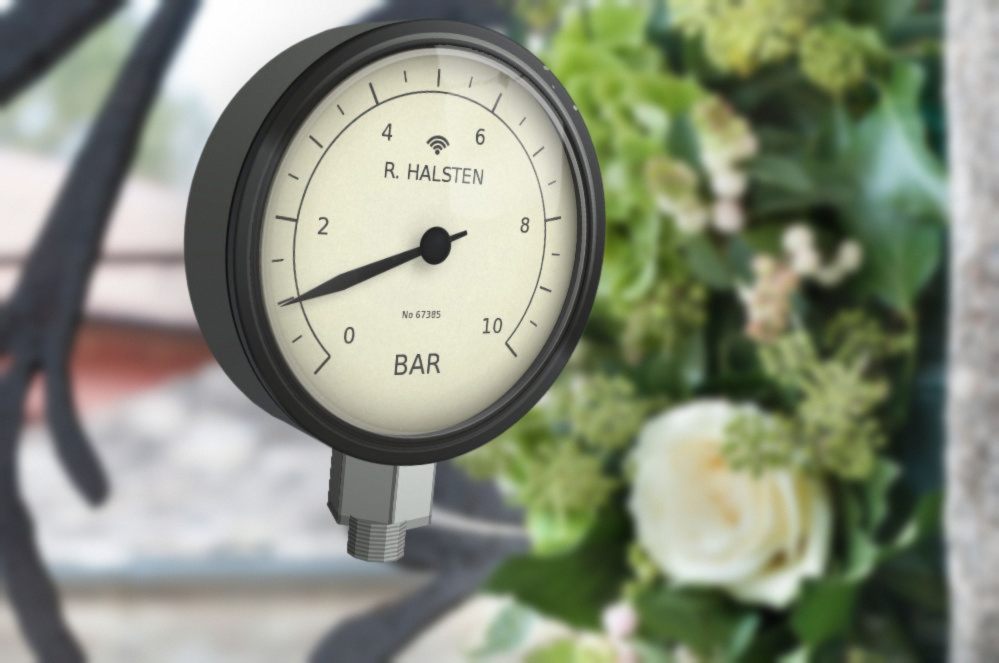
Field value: 1,bar
